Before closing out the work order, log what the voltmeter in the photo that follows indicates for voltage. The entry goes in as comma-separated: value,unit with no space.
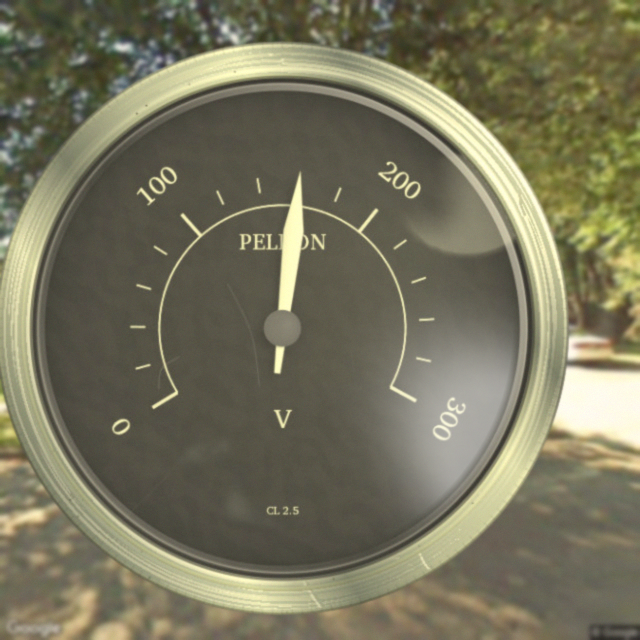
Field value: 160,V
